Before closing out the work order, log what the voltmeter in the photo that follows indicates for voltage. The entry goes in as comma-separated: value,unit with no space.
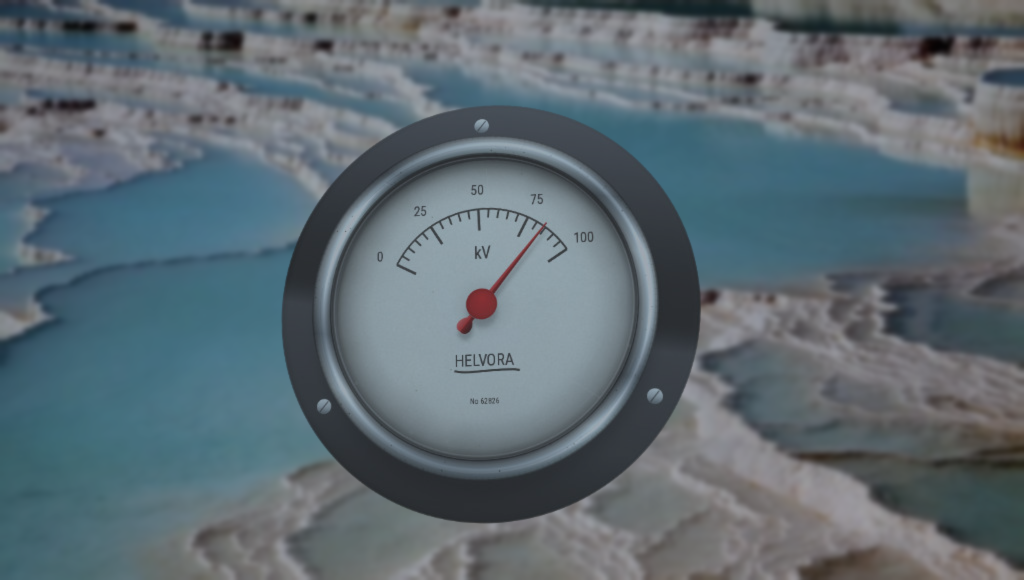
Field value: 85,kV
